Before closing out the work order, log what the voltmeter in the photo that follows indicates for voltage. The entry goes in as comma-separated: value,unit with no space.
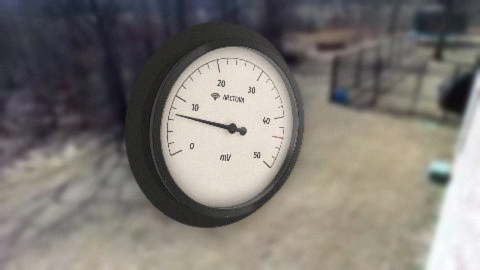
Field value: 7,mV
